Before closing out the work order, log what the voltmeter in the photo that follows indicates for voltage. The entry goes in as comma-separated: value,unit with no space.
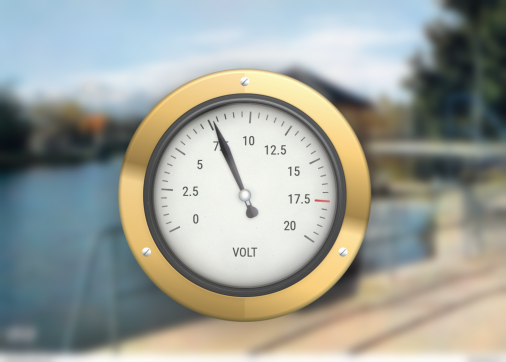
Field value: 7.75,V
